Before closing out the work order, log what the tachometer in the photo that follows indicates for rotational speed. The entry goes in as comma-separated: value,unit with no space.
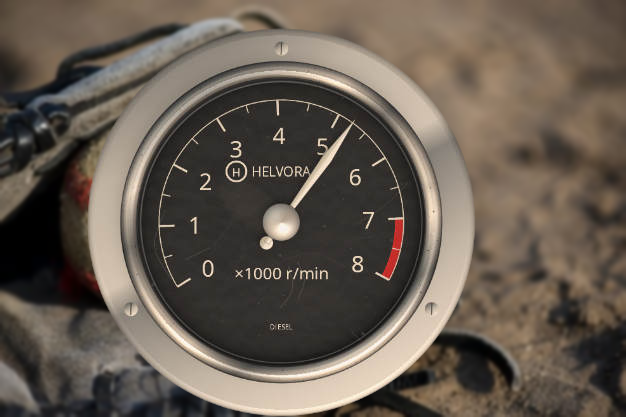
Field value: 5250,rpm
